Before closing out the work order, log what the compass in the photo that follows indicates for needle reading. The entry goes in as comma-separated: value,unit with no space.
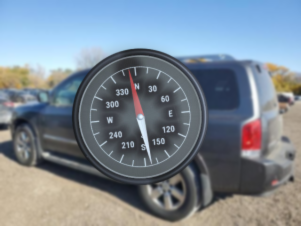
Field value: 352.5,°
